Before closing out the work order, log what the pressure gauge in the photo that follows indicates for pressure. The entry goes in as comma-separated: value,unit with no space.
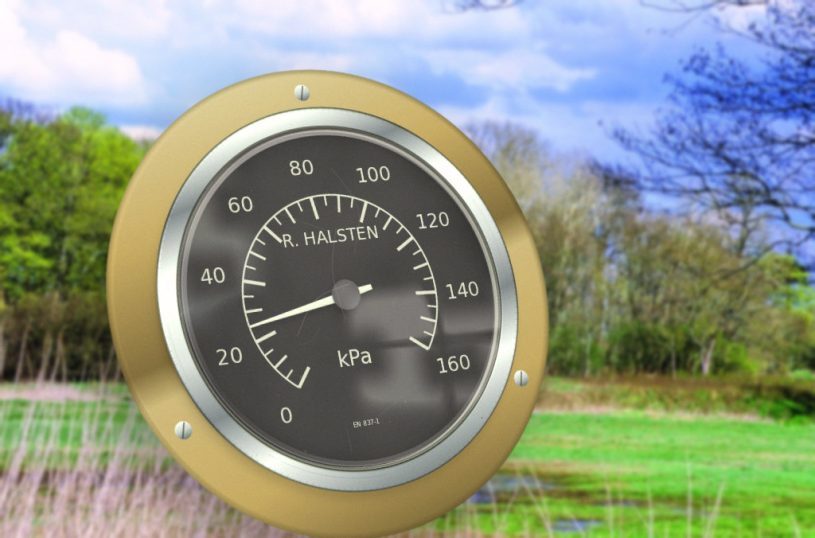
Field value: 25,kPa
